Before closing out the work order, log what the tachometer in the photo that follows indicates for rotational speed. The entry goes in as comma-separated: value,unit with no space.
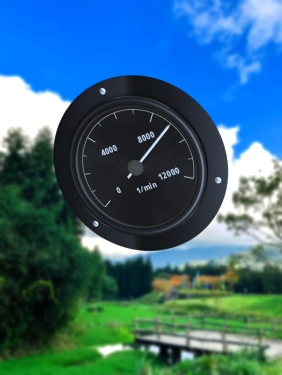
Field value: 9000,rpm
